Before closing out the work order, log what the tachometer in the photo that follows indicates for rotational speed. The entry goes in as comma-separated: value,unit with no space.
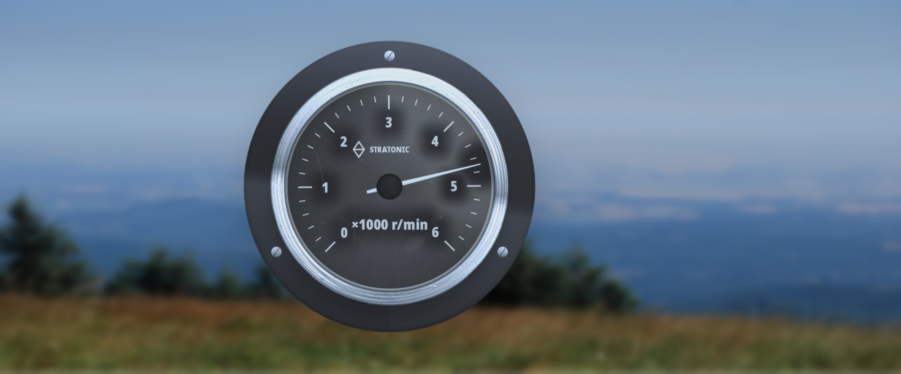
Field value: 4700,rpm
